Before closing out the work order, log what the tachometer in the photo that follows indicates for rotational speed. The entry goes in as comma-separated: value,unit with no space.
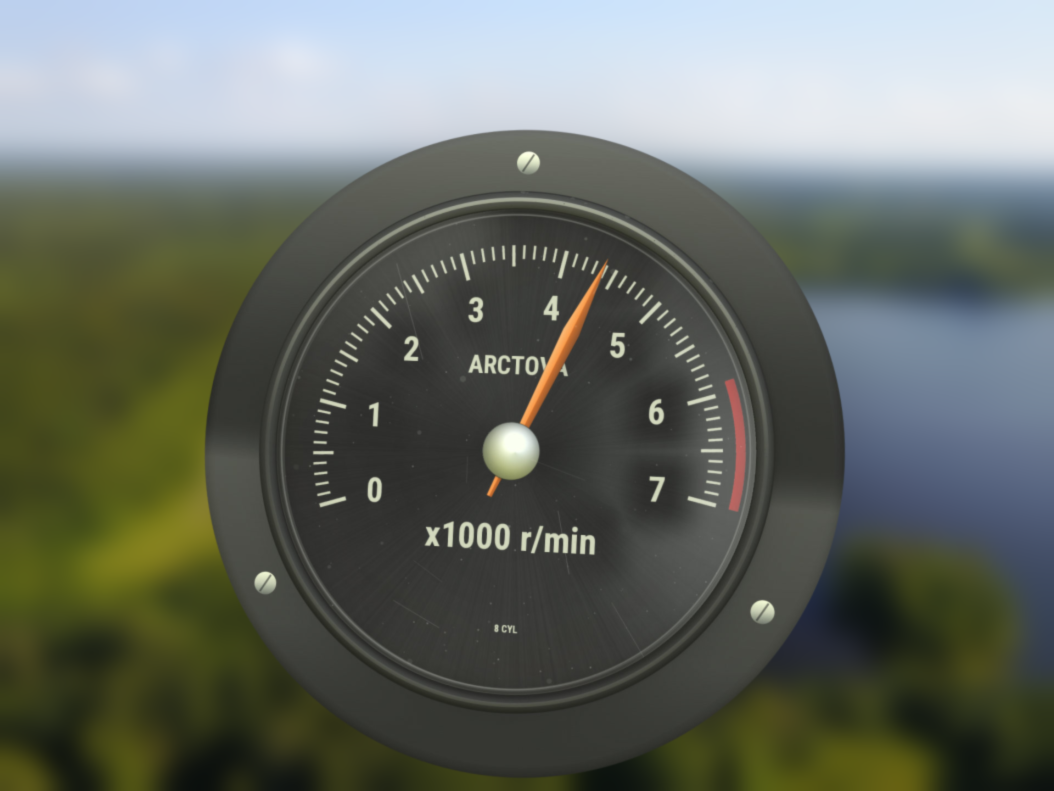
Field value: 4400,rpm
